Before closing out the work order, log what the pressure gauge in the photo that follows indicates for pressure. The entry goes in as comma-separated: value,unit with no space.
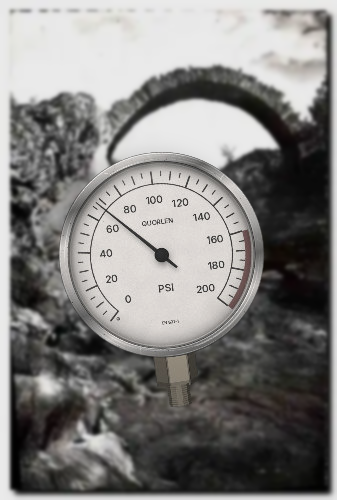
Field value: 67.5,psi
